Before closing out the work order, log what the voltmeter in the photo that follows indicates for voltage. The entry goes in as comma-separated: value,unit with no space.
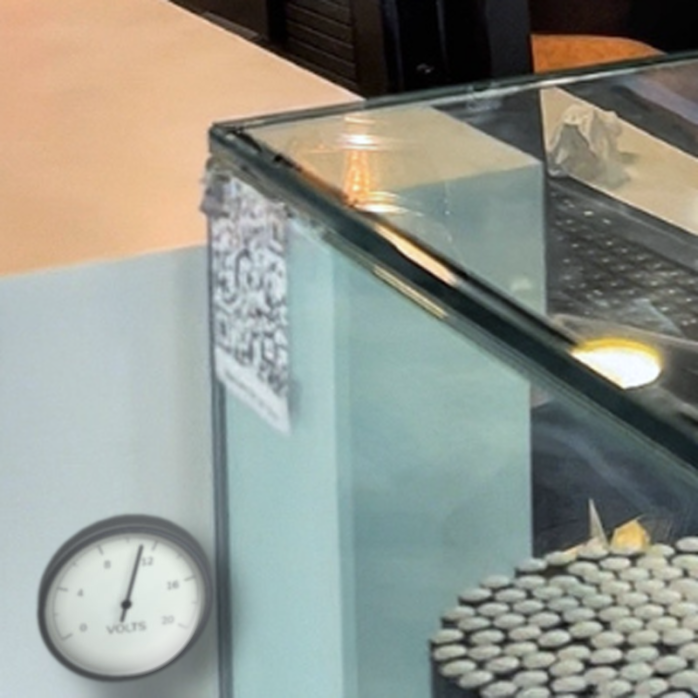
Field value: 11,V
